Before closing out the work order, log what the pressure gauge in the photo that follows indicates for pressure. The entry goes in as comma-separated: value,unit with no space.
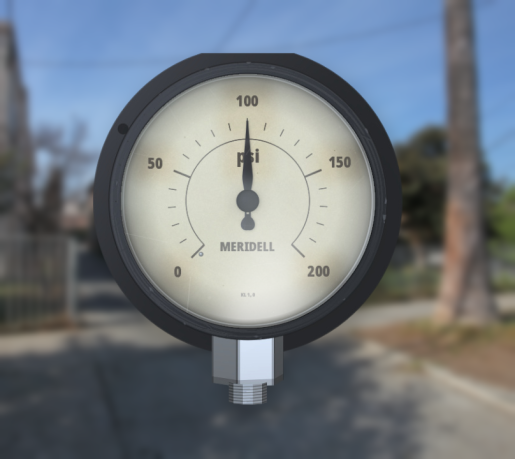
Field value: 100,psi
